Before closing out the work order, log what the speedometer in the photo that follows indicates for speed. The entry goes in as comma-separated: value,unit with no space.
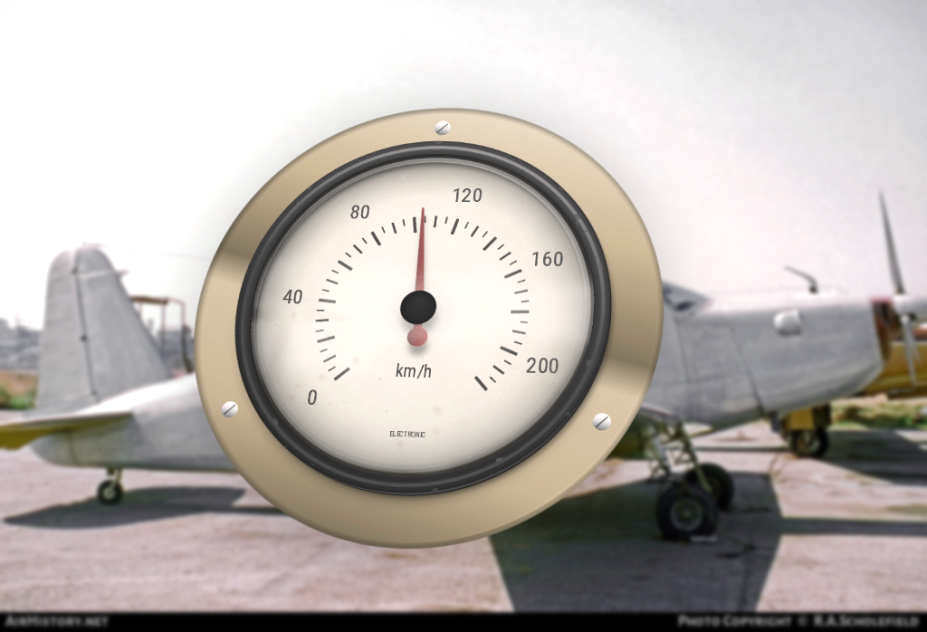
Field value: 105,km/h
